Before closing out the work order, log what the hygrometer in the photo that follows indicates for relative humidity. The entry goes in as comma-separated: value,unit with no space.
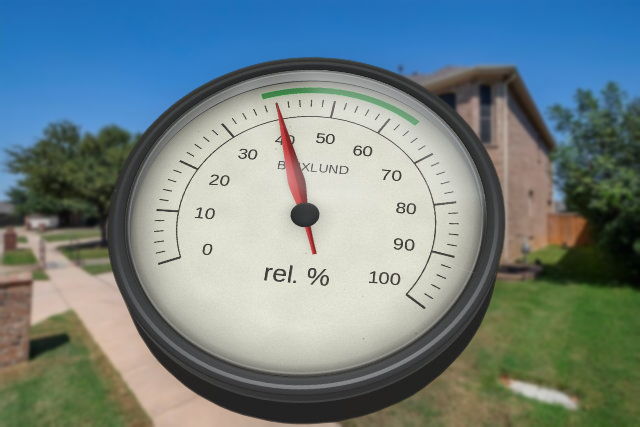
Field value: 40,%
